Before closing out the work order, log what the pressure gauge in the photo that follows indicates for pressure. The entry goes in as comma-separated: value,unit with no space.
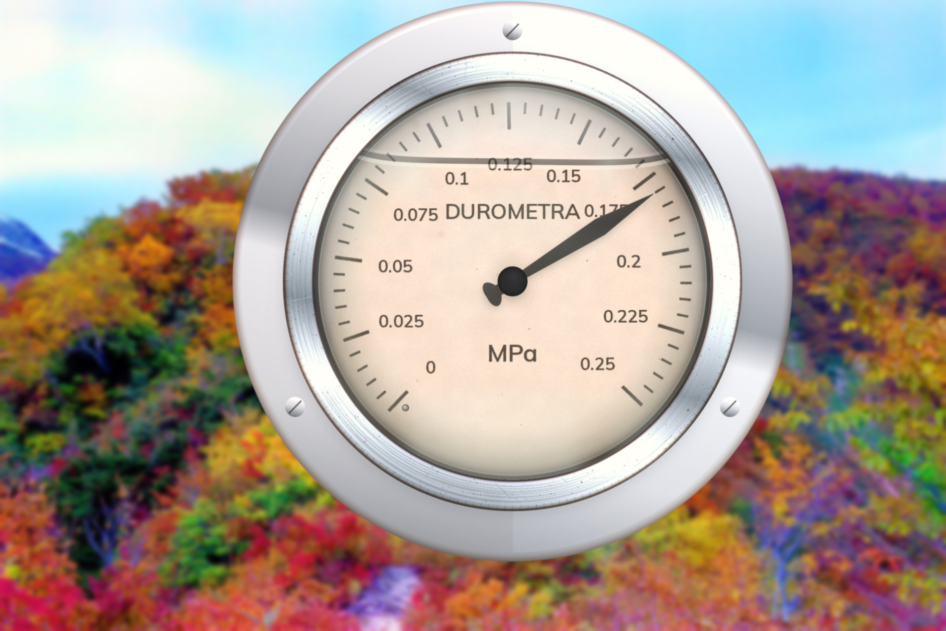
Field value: 0.18,MPa
